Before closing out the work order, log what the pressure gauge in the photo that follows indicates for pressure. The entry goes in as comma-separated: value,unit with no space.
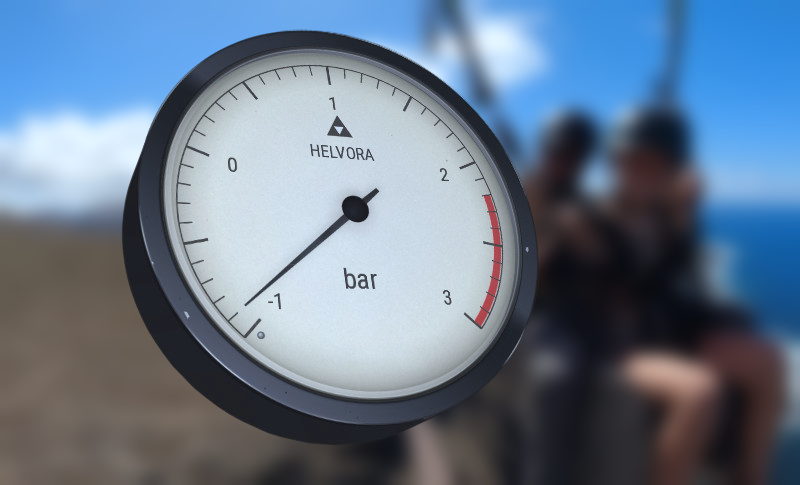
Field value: -0.9,bar
